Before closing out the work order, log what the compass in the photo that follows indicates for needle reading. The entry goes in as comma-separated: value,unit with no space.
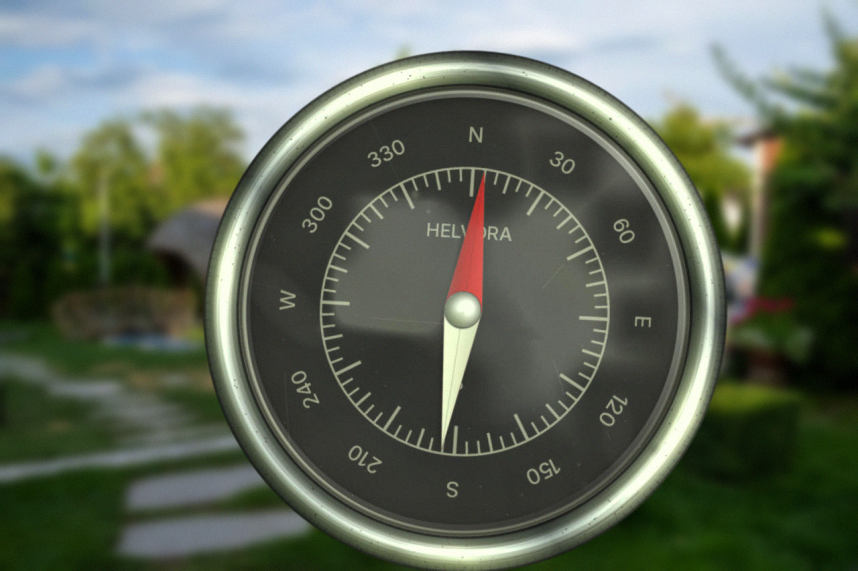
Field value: 5,°
